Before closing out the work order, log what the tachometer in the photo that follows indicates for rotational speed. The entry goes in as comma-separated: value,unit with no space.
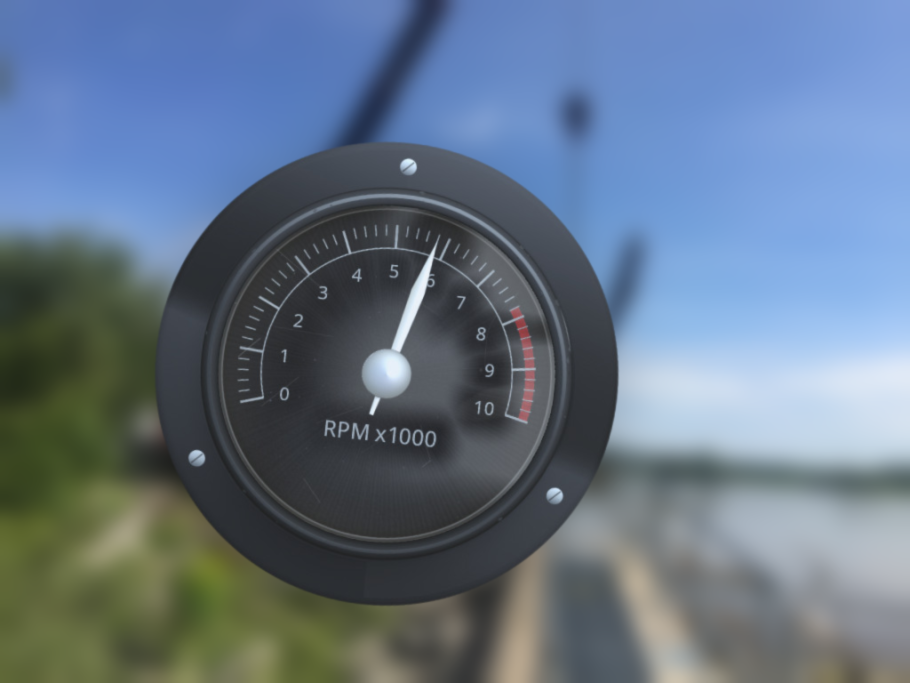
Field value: 5800,rpm
